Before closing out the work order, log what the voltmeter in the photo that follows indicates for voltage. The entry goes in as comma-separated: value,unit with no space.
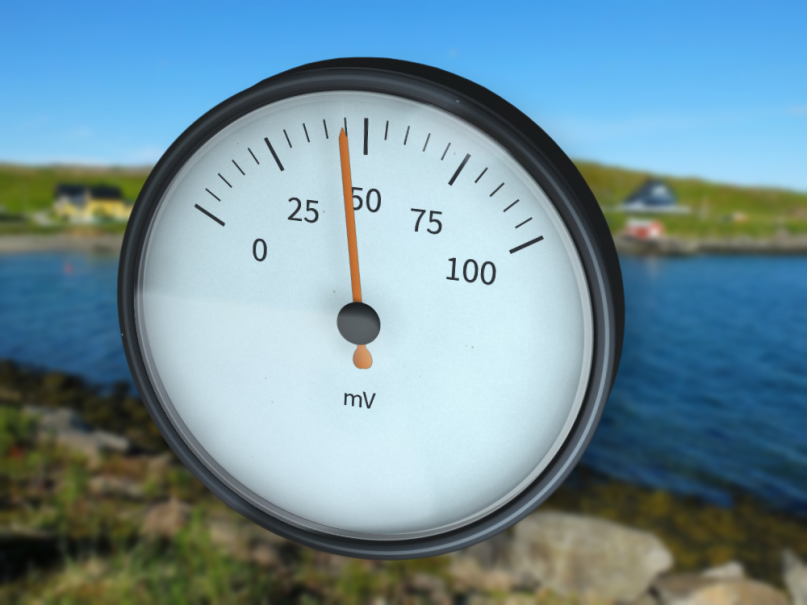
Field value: 45,mV
